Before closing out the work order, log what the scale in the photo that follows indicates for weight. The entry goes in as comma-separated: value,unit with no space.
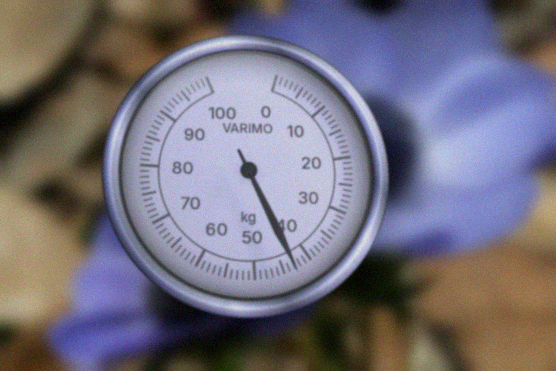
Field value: 43,kg
